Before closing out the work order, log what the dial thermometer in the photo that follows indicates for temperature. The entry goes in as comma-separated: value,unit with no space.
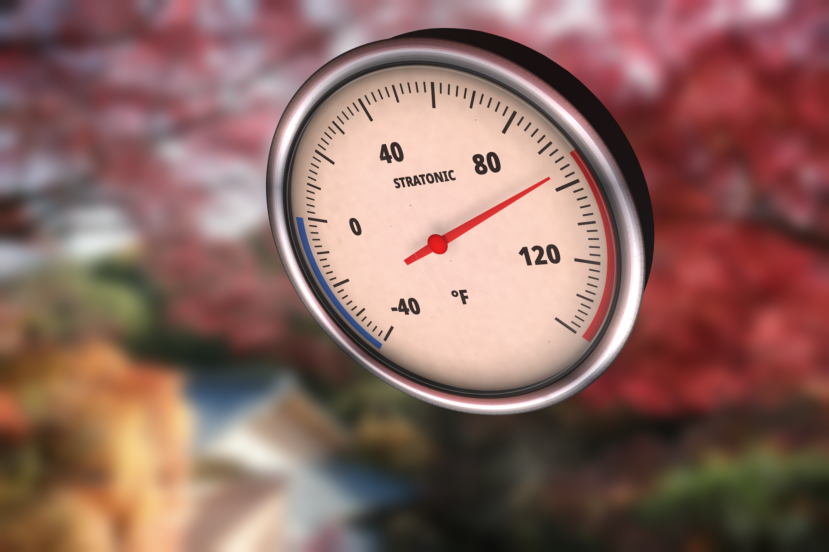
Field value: 96,°F
